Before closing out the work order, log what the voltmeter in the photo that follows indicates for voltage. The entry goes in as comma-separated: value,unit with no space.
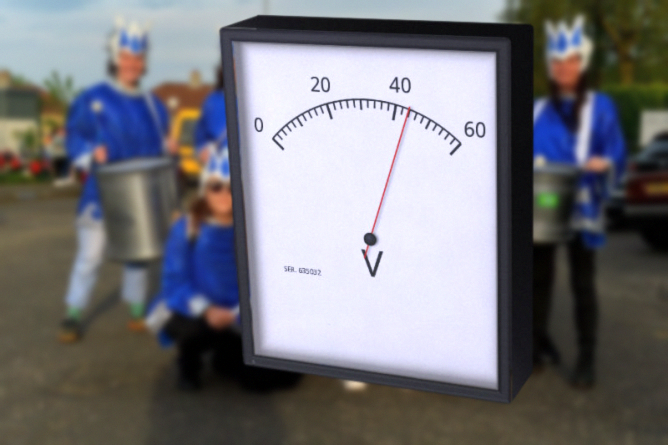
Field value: 44,V
